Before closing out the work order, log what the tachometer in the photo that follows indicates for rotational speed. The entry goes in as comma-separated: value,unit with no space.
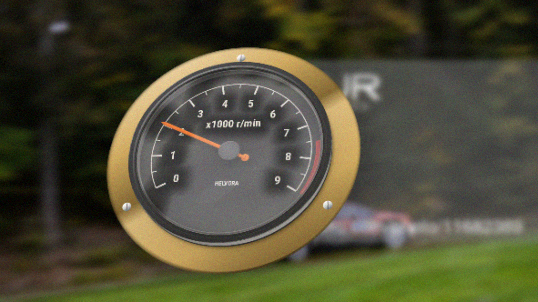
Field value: 2000,rpm
